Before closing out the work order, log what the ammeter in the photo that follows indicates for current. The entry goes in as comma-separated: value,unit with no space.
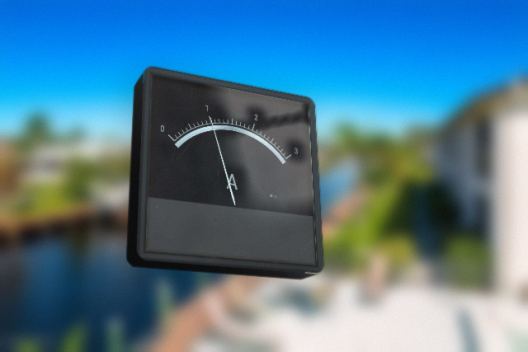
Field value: 1,A
